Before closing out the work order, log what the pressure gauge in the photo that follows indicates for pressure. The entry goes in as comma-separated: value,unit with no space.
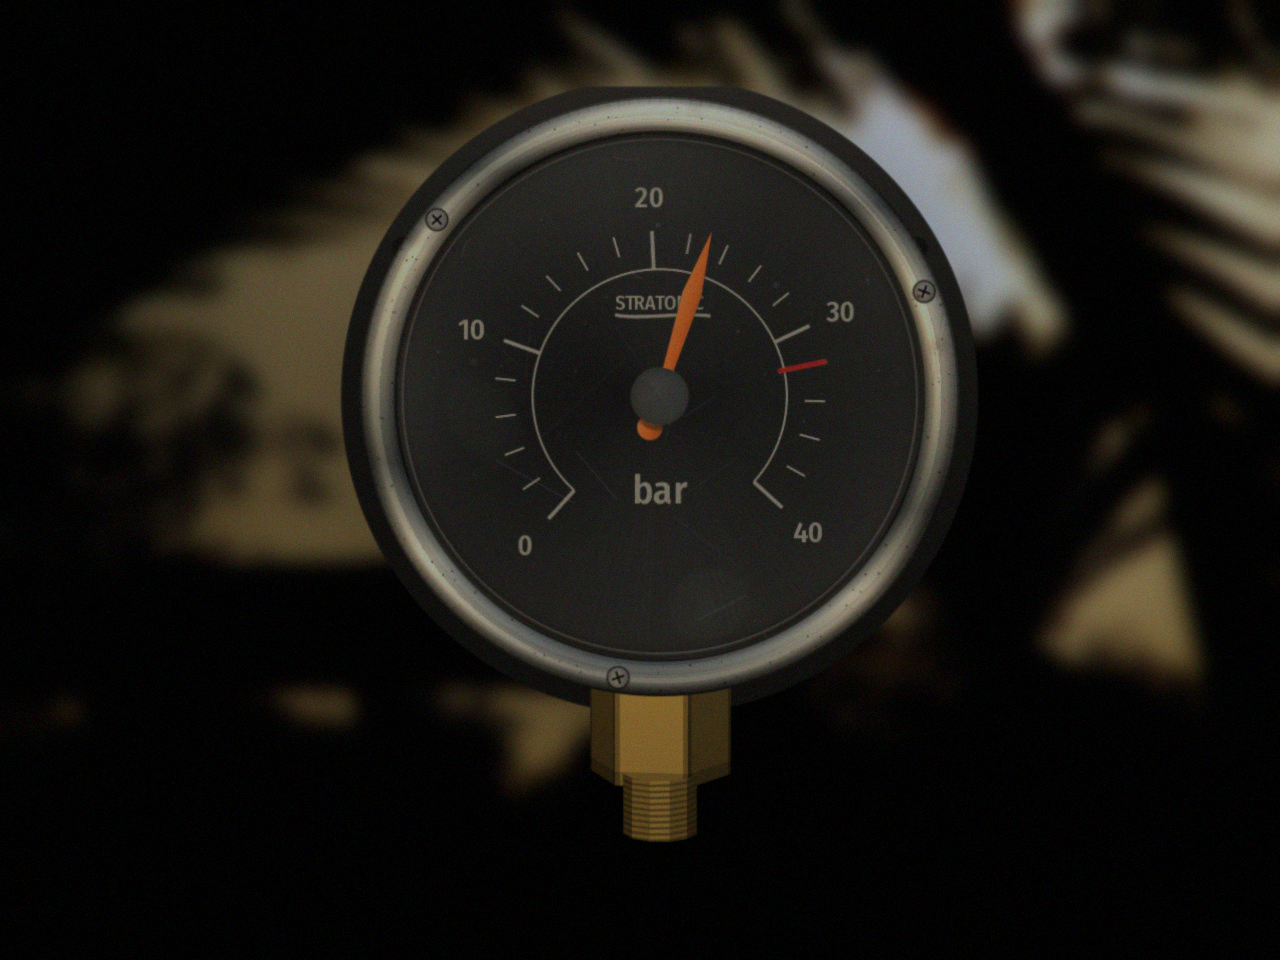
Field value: 23,bar
